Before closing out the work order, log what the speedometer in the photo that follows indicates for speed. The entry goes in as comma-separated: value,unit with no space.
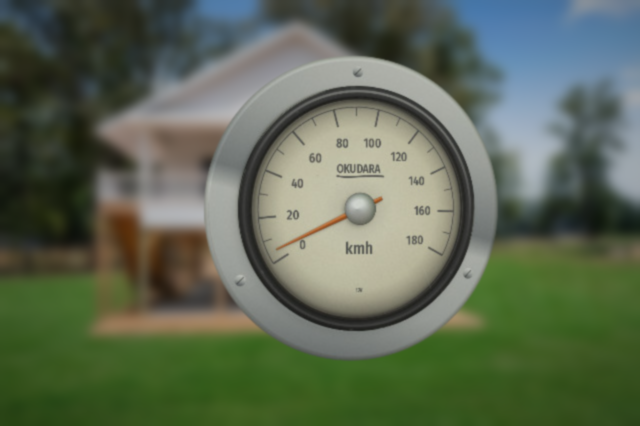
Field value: 5,km/h
